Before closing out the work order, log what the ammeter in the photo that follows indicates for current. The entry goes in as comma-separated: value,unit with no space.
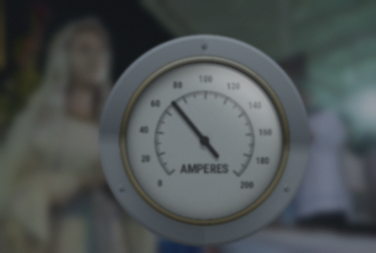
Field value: 70,A
